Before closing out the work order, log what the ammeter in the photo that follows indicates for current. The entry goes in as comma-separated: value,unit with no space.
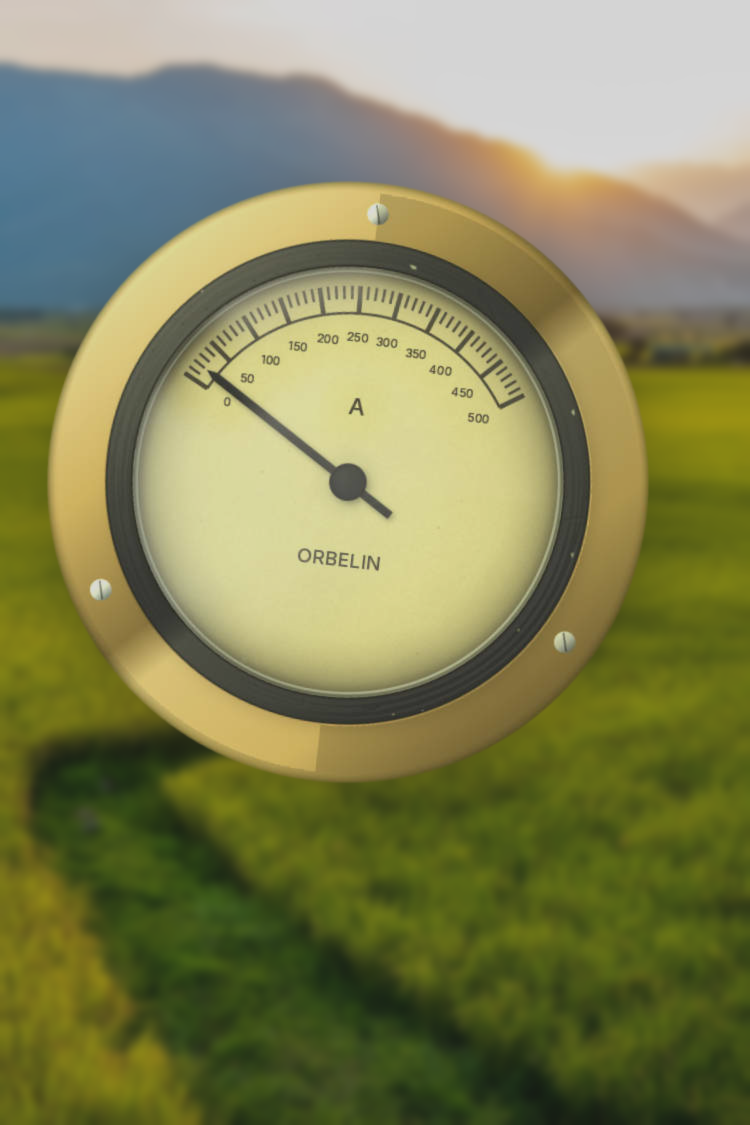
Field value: 20,A
